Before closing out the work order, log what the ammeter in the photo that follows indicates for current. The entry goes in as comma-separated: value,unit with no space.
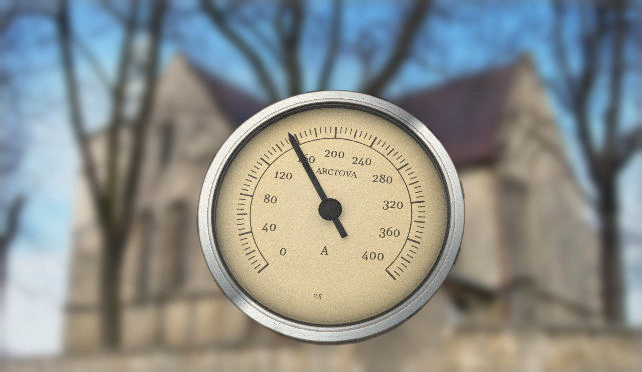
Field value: 155,A
